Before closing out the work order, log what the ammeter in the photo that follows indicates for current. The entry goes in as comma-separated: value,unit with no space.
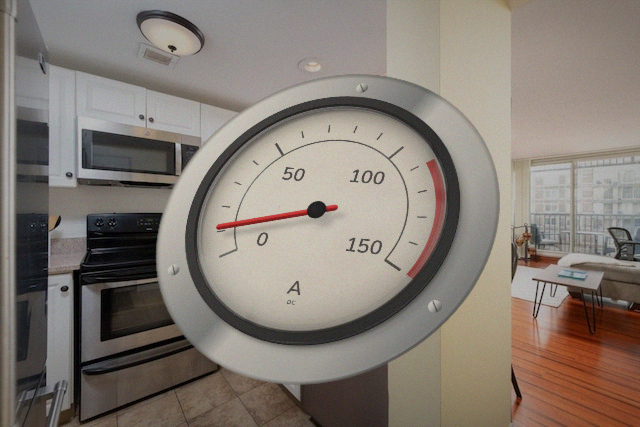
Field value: 10,A
